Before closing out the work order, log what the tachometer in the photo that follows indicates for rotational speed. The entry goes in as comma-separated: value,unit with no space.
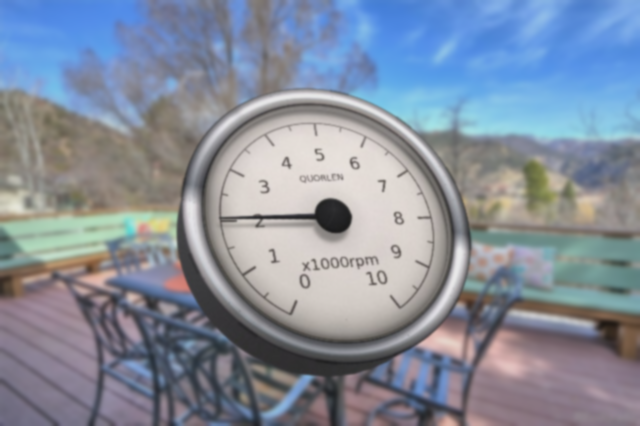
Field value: 2000,rpm
